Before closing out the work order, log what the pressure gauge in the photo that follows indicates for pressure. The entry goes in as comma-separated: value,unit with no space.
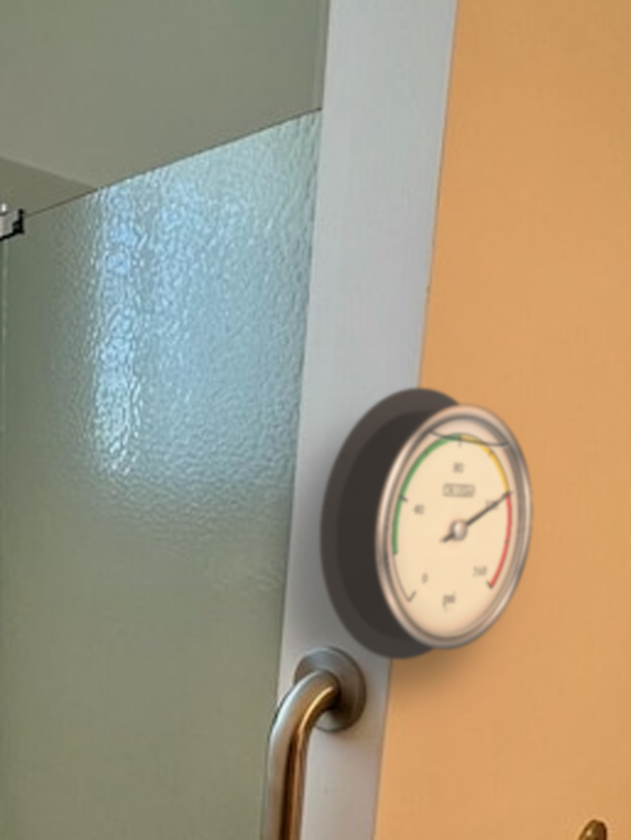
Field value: 120,psi
